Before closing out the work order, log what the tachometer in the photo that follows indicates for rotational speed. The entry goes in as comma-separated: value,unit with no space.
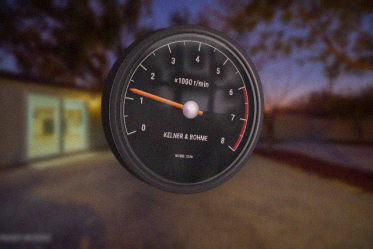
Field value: 1250,rpm
